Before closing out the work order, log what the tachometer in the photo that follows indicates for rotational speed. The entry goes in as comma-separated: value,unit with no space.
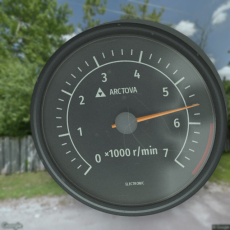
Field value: 5600,rpm
